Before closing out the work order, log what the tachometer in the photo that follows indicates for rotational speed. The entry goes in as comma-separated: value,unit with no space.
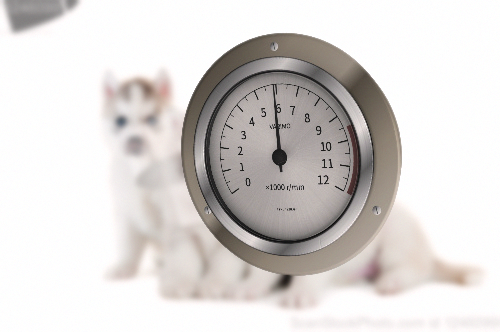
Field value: 6000,rpm
